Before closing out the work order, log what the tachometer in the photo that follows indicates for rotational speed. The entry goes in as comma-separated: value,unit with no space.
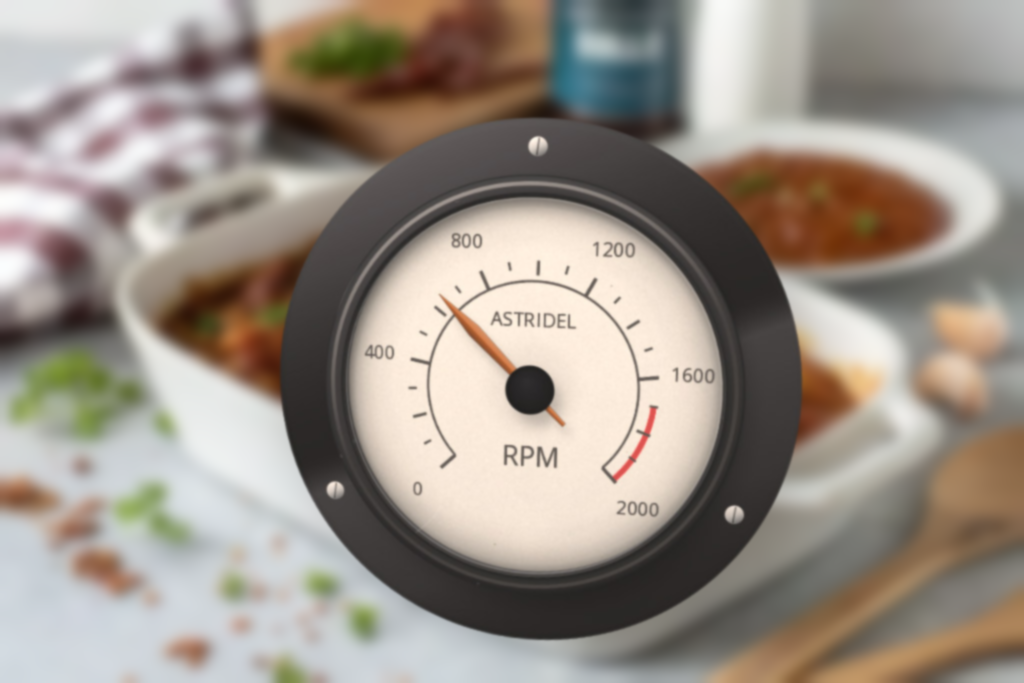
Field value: 650,rpm
